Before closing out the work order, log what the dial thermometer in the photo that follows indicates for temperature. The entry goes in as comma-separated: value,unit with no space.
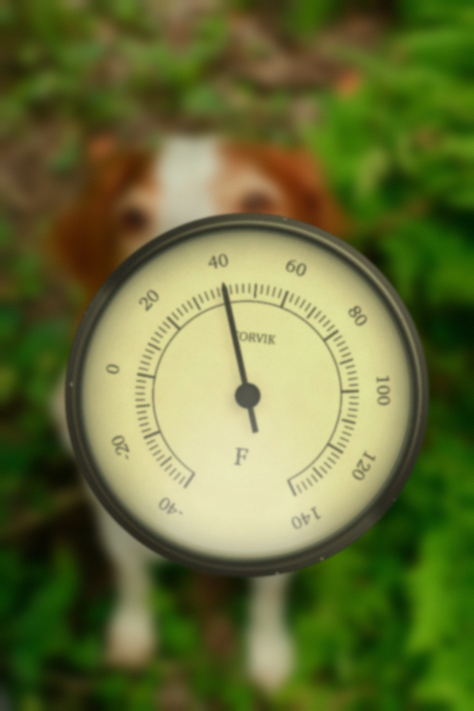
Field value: 40,°F
